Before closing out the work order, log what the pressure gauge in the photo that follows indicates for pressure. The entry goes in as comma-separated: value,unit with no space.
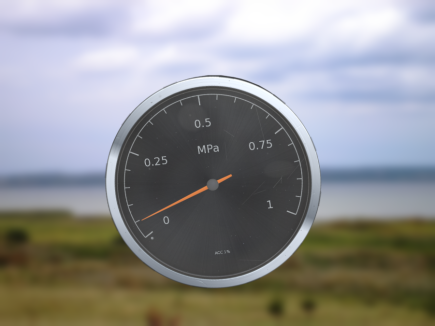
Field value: 0.05,MPa
